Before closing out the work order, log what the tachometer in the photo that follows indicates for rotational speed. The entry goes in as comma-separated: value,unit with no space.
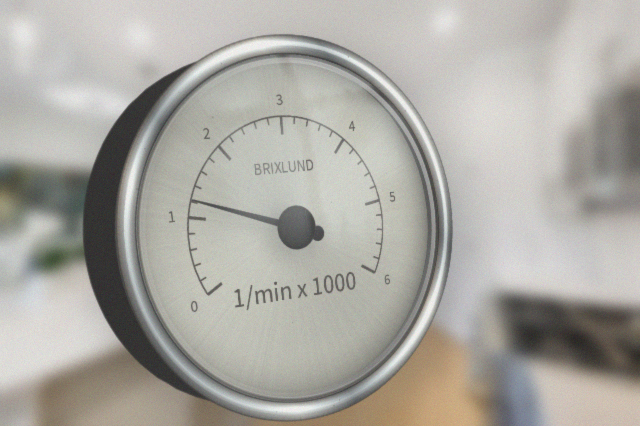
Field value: 1200,rpm
